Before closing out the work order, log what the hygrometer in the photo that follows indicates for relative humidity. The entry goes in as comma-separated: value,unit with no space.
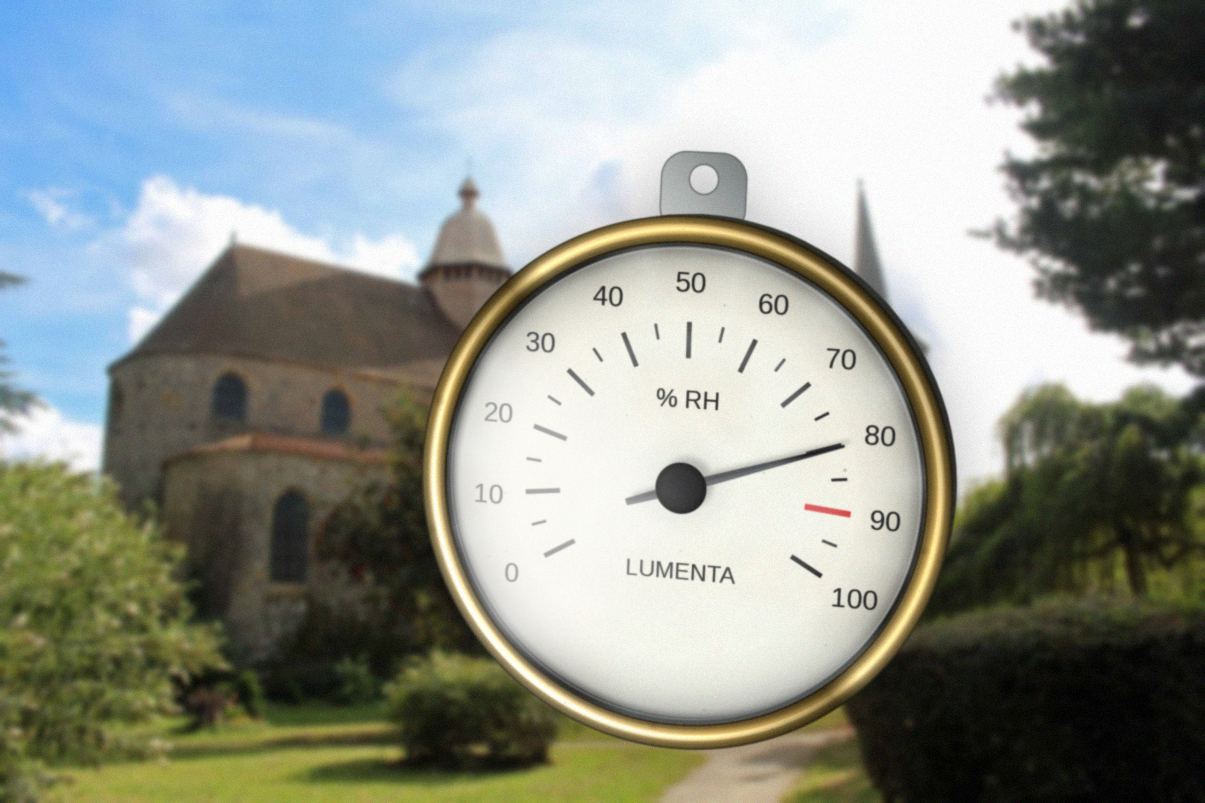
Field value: 80,%
